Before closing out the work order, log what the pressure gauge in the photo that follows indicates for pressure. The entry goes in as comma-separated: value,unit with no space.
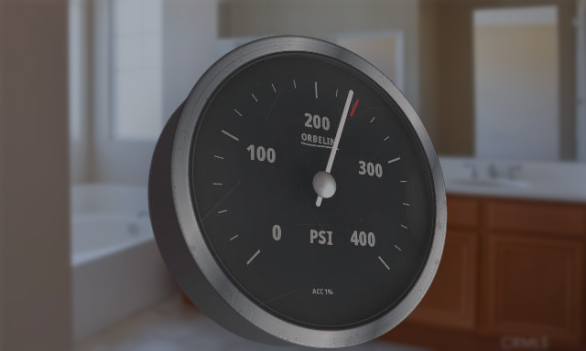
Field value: 230,psi
